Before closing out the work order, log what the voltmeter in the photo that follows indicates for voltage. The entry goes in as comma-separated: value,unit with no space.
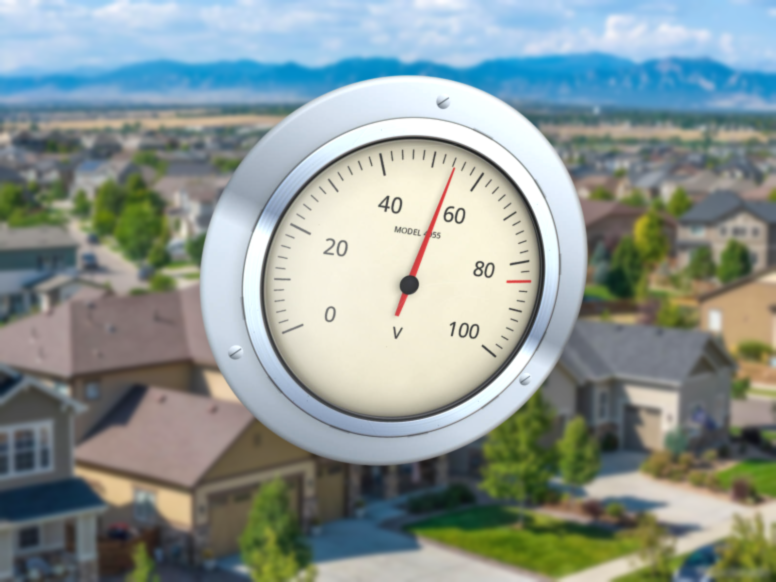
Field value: 54,V
